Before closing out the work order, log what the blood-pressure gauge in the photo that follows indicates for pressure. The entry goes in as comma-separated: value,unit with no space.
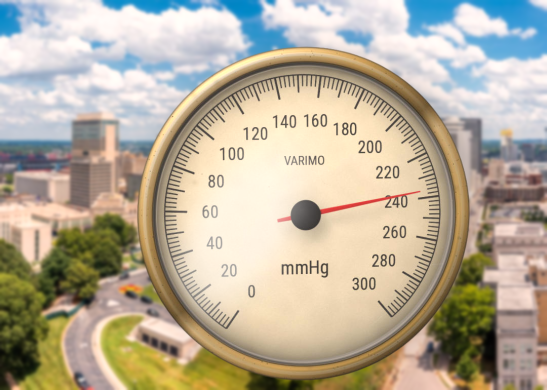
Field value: 236,mmHg
